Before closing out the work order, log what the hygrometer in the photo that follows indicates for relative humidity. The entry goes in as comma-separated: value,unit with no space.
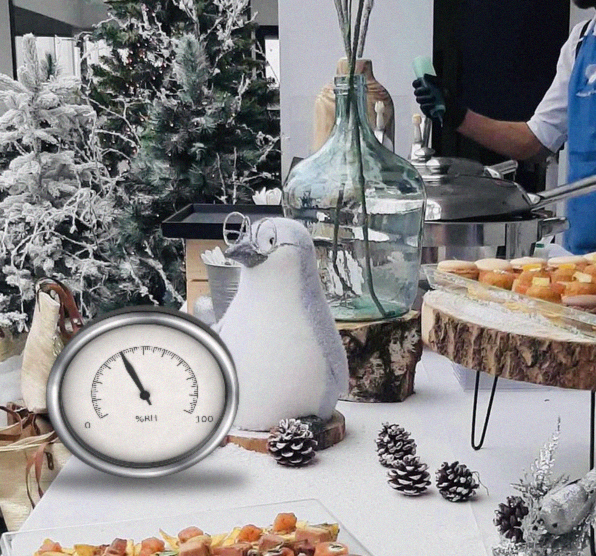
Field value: 40,%
